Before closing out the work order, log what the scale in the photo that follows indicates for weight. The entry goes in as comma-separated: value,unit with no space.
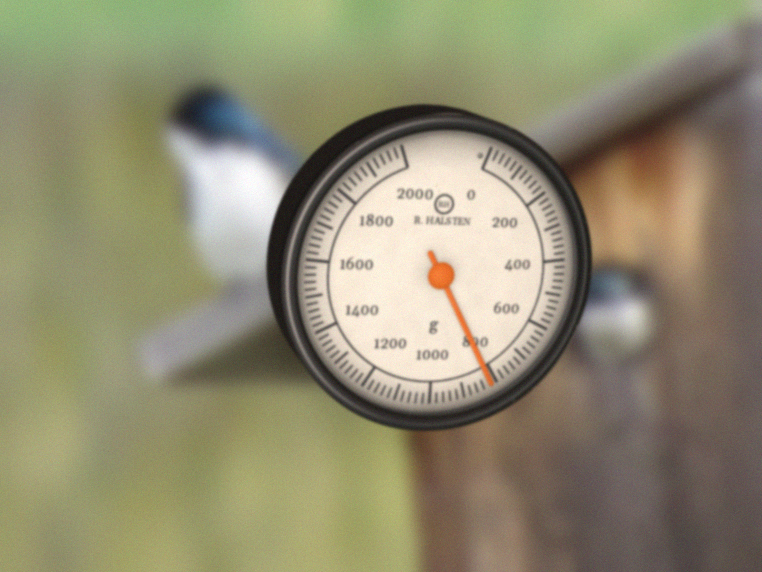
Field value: 820,g
